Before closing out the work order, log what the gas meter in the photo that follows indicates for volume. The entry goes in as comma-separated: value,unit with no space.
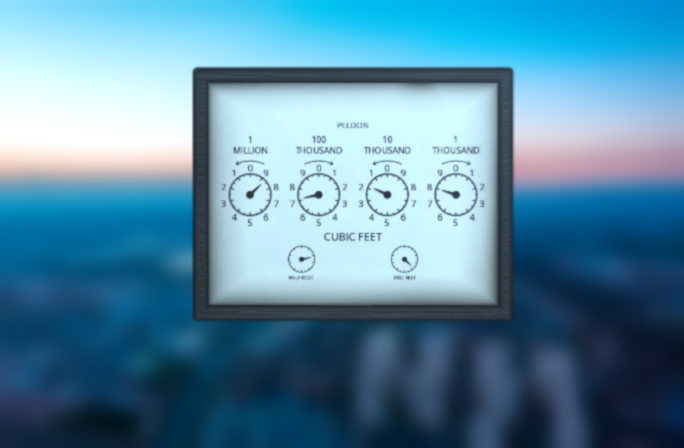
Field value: 871800,ft³
